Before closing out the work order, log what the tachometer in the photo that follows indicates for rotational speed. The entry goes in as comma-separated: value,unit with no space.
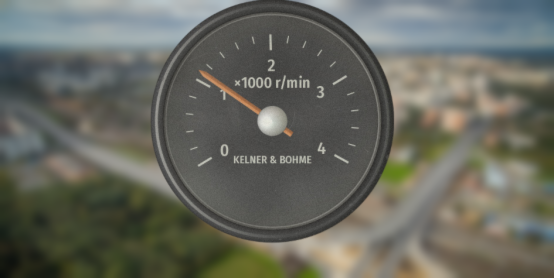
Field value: 1100,rpm
